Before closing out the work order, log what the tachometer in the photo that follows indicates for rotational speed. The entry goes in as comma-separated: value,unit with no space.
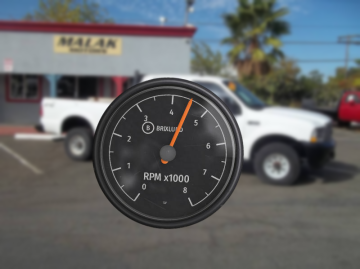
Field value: 4500,rpm
